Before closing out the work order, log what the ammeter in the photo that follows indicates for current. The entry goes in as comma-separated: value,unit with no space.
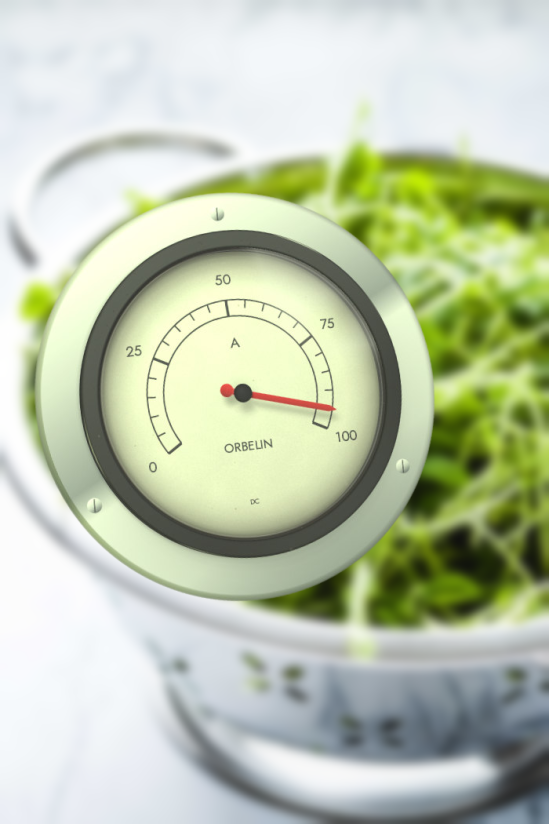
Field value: 95,A
